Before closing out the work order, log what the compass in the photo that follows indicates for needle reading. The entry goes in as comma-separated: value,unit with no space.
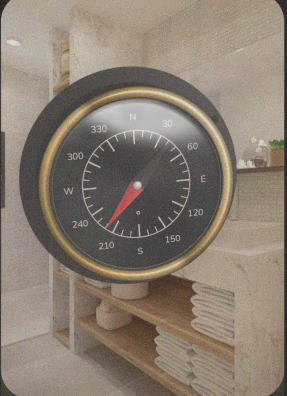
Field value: 220,°
